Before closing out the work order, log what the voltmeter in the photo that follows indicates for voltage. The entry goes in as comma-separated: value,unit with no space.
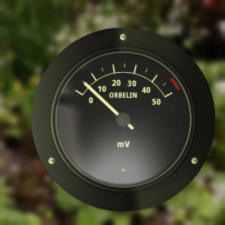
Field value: 5,mV
